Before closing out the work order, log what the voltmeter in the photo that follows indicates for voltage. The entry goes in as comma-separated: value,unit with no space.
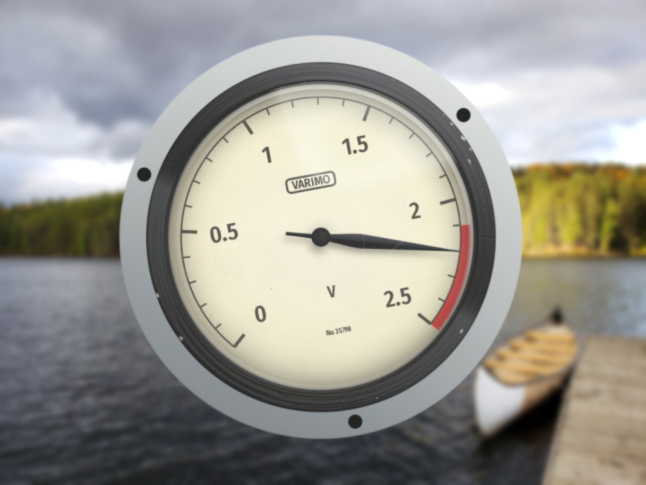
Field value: 2.2,V
